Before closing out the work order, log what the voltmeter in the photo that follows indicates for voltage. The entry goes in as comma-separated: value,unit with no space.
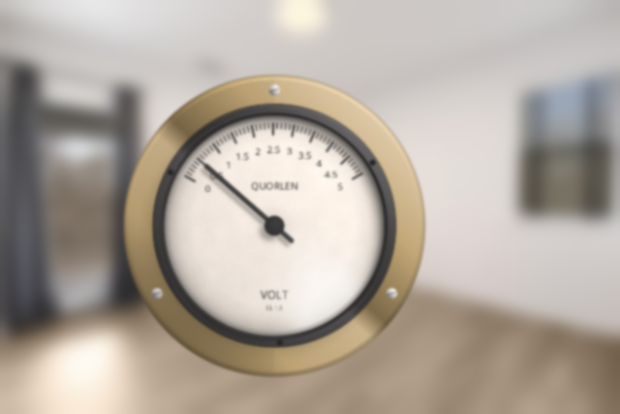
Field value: 0.5,V
